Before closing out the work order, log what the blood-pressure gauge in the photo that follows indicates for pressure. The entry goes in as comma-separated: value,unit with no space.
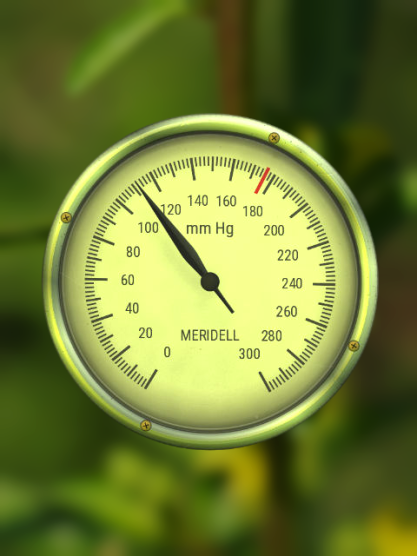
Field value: 112,mmHg
